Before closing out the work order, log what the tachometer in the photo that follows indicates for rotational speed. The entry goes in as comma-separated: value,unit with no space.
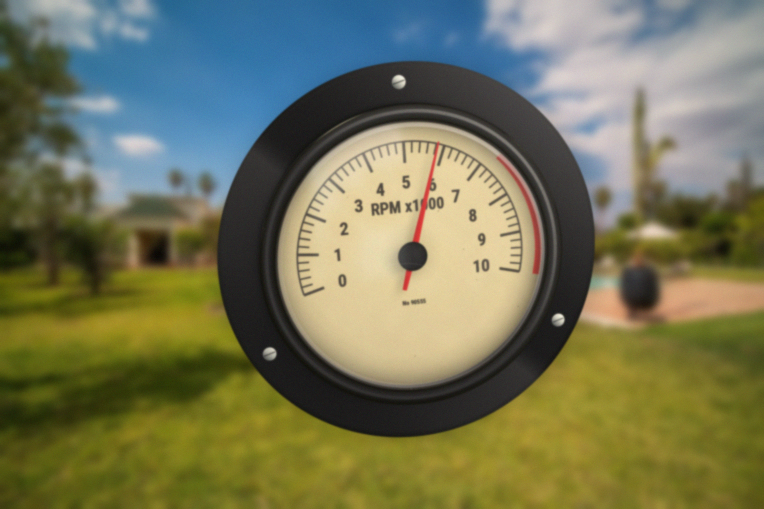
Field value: 5800,rpm
